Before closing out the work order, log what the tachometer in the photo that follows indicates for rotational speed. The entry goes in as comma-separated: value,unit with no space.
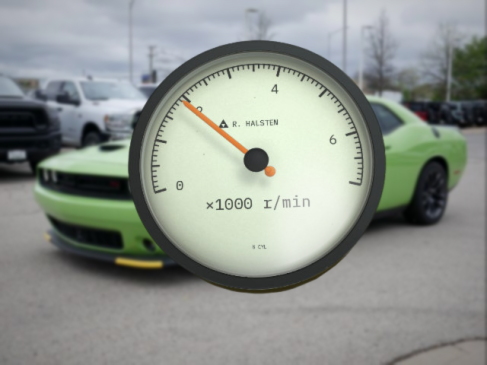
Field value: 1900,rpm
